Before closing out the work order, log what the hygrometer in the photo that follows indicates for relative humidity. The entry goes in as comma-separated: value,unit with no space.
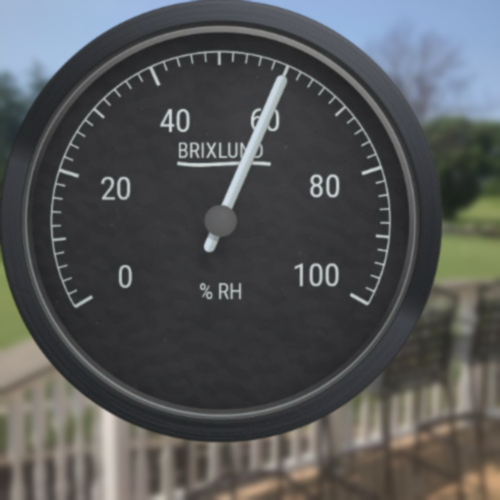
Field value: 60,%
